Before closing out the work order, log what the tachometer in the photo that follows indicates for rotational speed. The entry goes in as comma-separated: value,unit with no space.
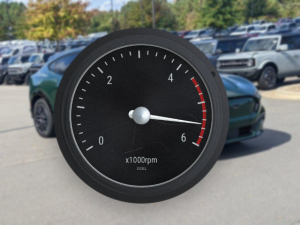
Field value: 5500,rpm
